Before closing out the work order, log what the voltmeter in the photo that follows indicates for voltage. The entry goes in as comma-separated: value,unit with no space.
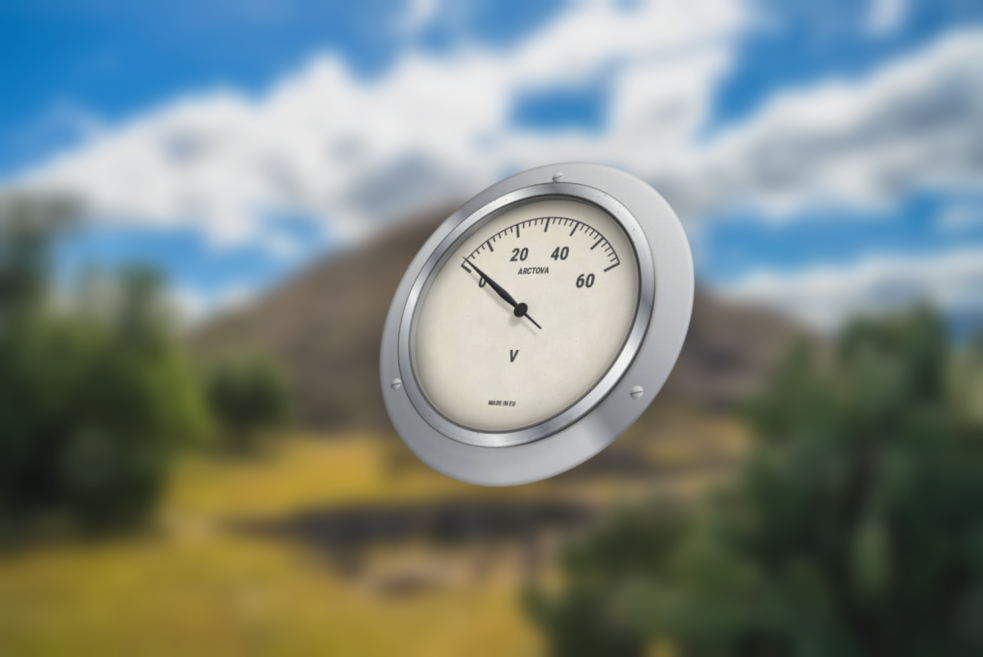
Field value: 2,V
